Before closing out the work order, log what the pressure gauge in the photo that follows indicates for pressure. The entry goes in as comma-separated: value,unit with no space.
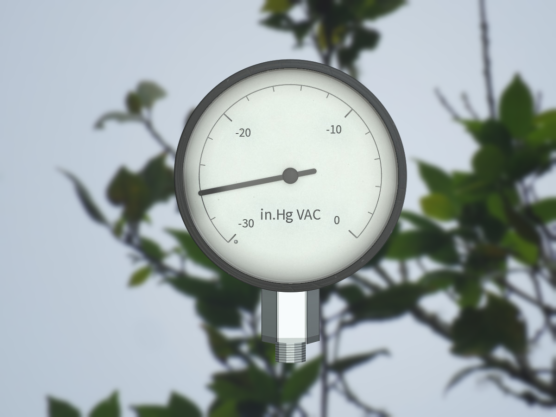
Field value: -26,inHg
